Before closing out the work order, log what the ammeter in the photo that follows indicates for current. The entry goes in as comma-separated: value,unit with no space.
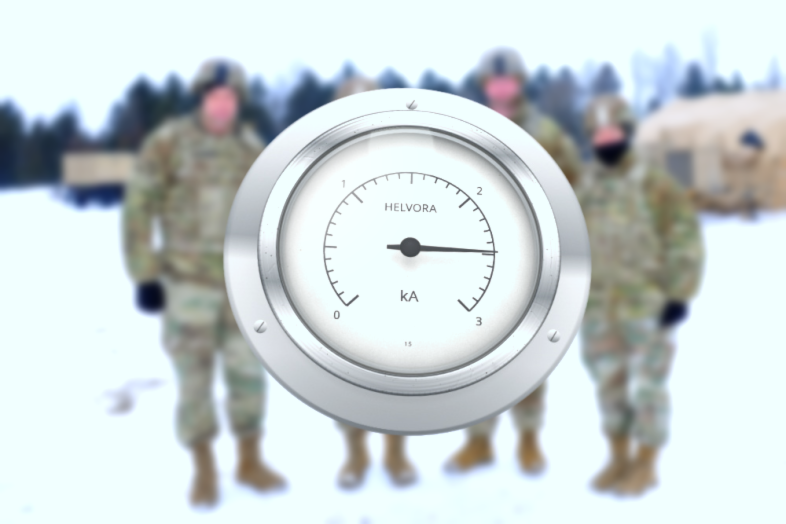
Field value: 2.5,kA
